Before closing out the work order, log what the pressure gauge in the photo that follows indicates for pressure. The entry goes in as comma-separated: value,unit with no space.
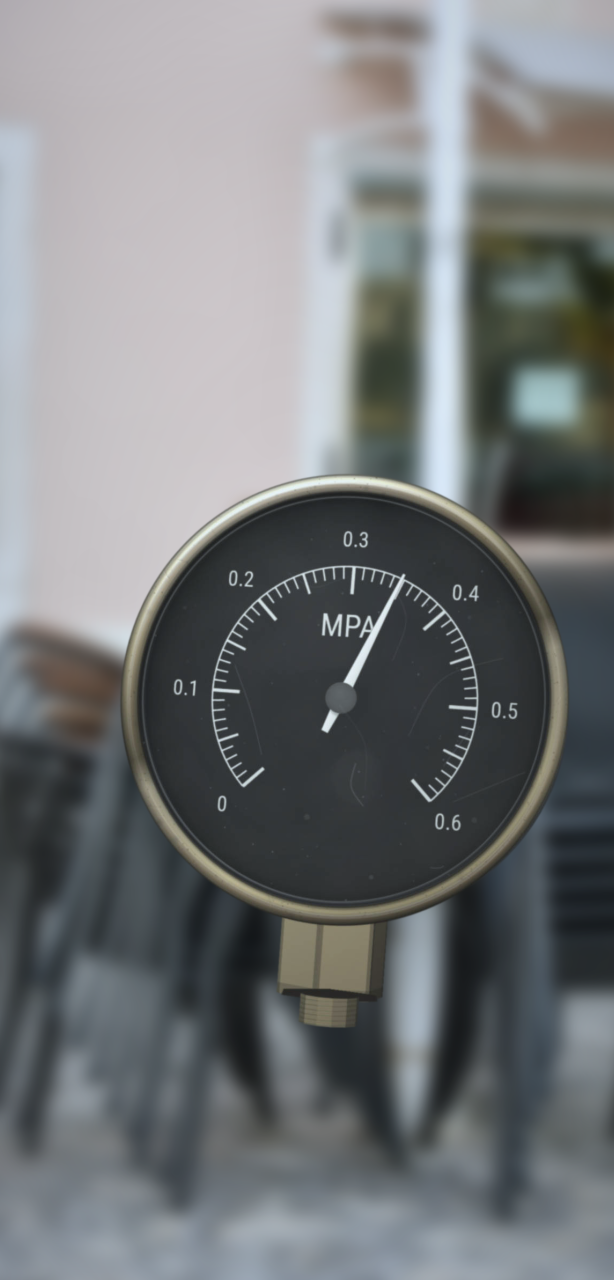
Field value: 0.35,MPa
